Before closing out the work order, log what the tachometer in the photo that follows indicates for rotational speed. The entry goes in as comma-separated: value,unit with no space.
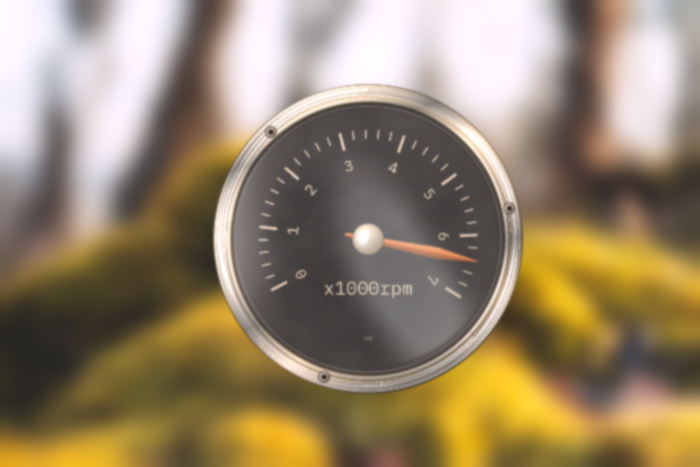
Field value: 6400,rpm
